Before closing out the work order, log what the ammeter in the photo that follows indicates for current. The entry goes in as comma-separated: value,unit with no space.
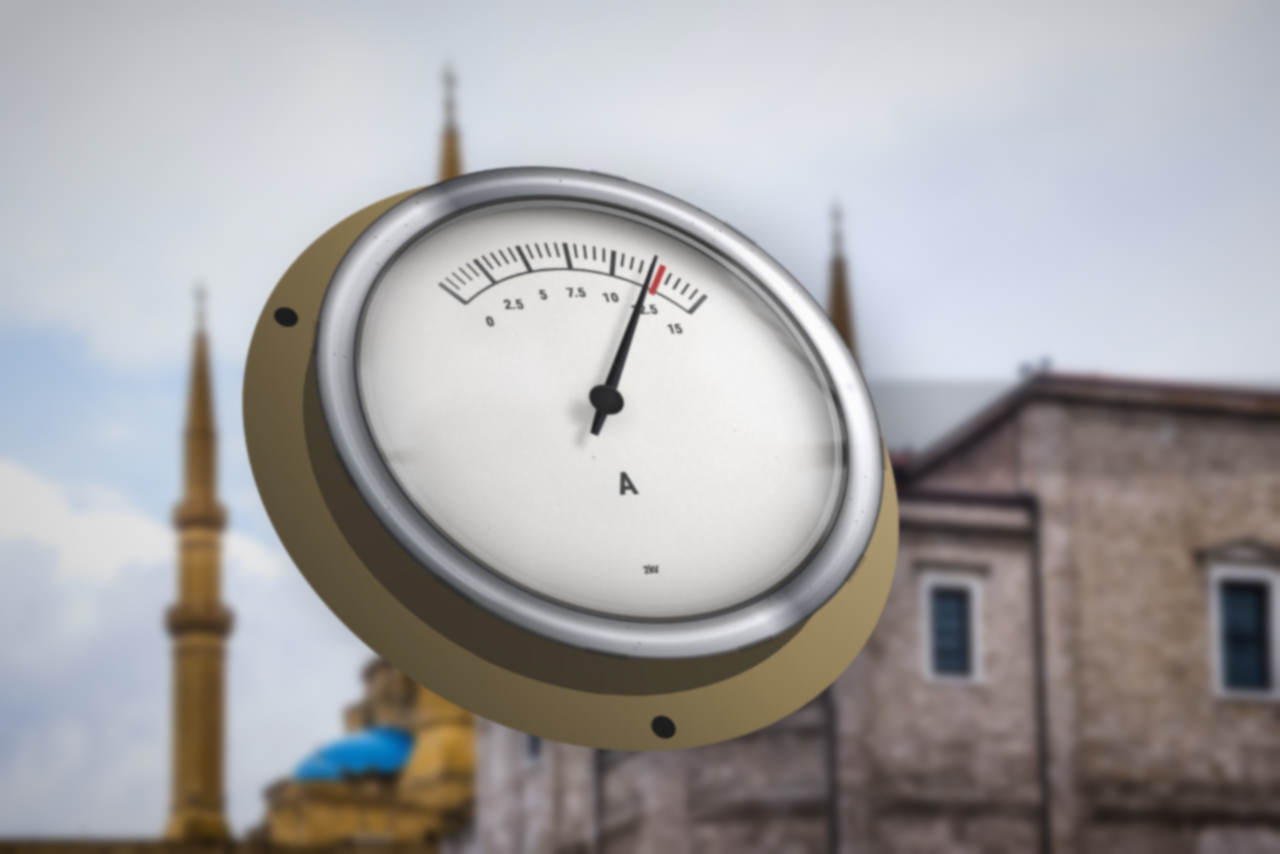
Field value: 12,A
